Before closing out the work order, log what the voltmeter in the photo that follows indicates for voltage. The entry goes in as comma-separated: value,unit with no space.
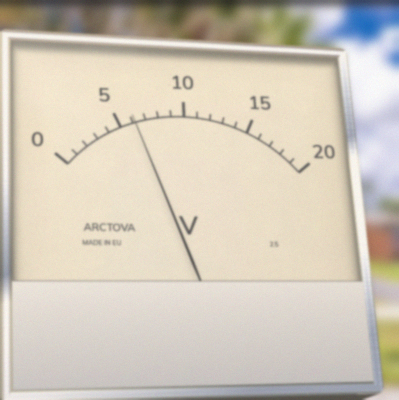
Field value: 6,V
